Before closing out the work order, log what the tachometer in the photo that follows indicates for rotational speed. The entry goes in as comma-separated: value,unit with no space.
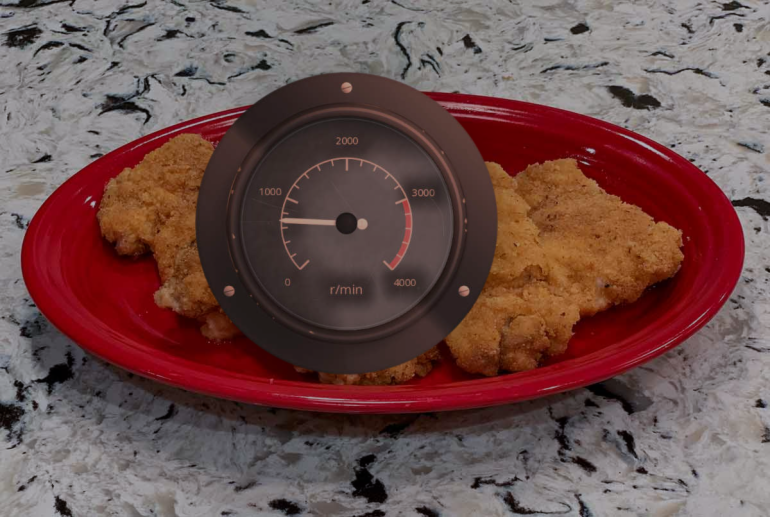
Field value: 700,rpm
